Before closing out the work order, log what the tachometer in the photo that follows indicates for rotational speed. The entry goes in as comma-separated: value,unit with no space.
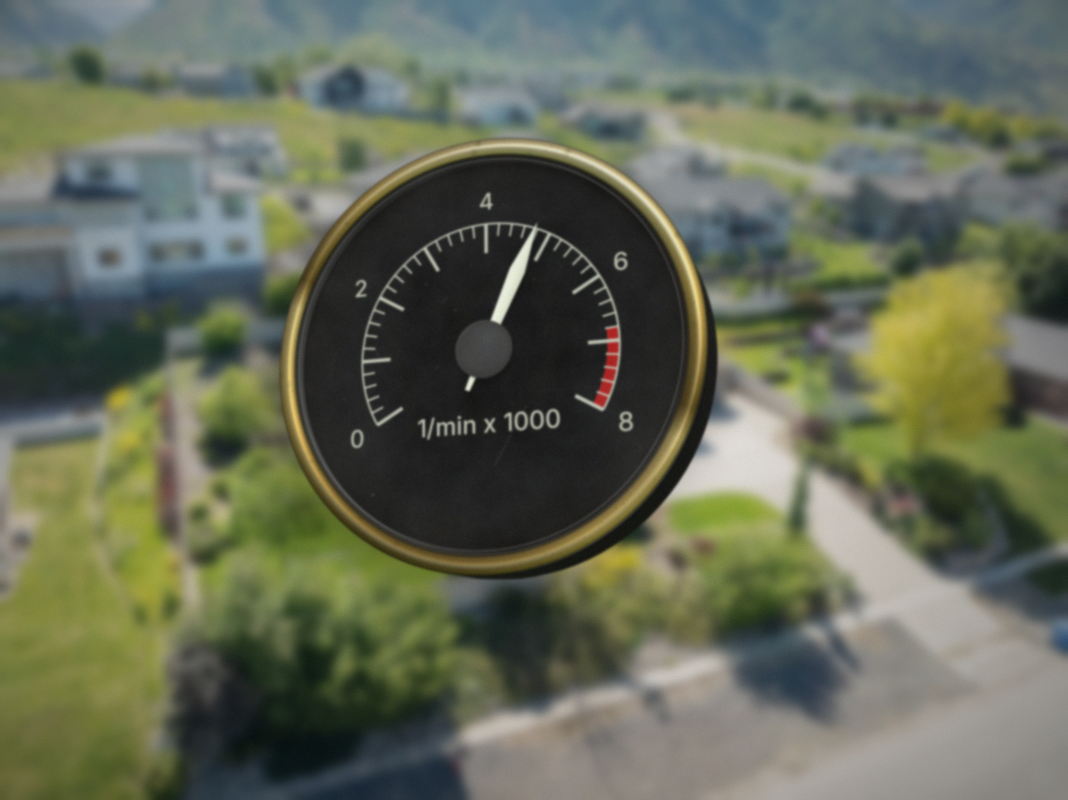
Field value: 4800,rpm
